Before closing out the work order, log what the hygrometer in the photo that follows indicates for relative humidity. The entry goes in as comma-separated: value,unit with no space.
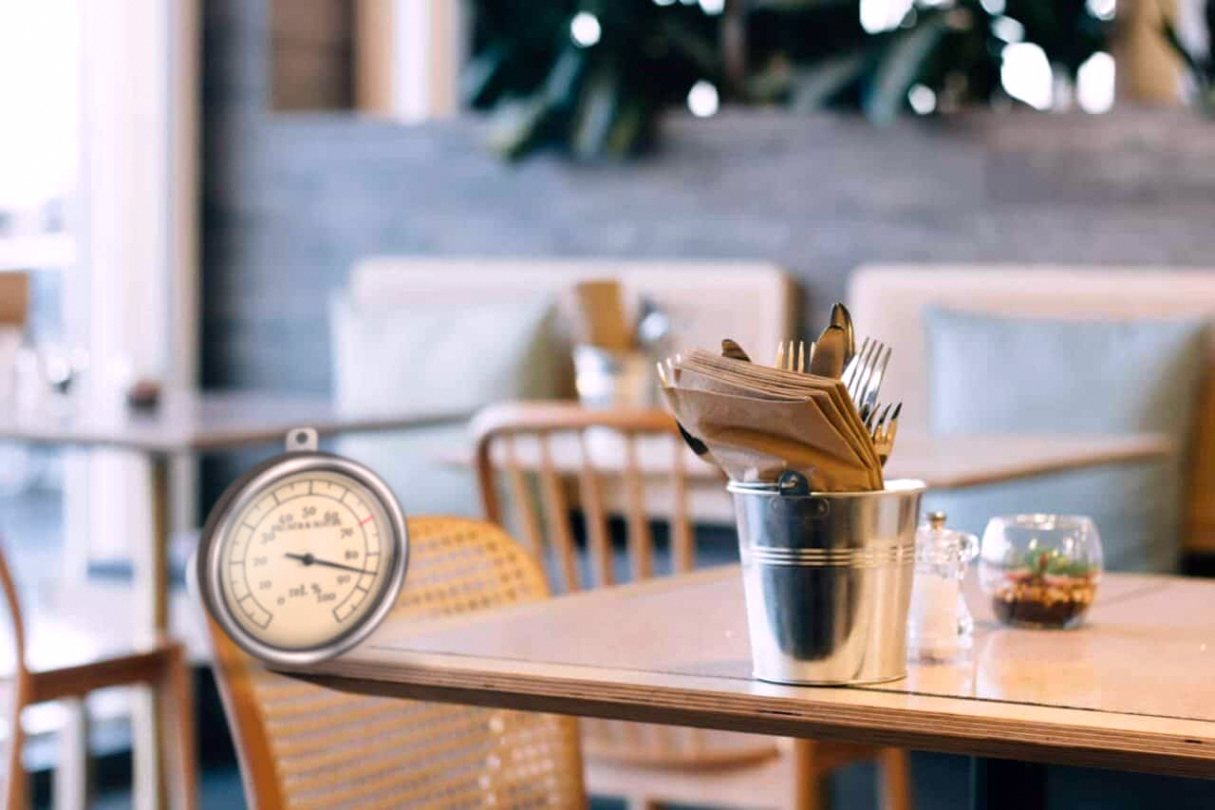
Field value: 85,%
